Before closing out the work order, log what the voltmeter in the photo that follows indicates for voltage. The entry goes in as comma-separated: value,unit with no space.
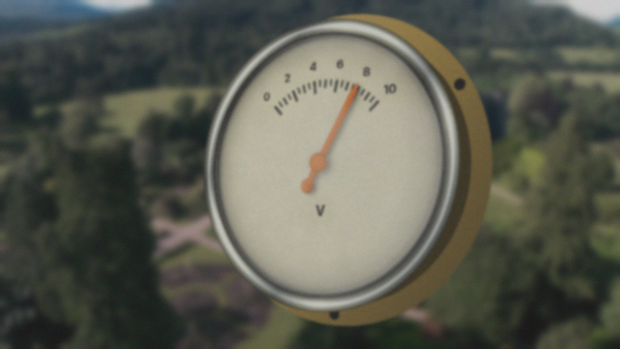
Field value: 8,V
